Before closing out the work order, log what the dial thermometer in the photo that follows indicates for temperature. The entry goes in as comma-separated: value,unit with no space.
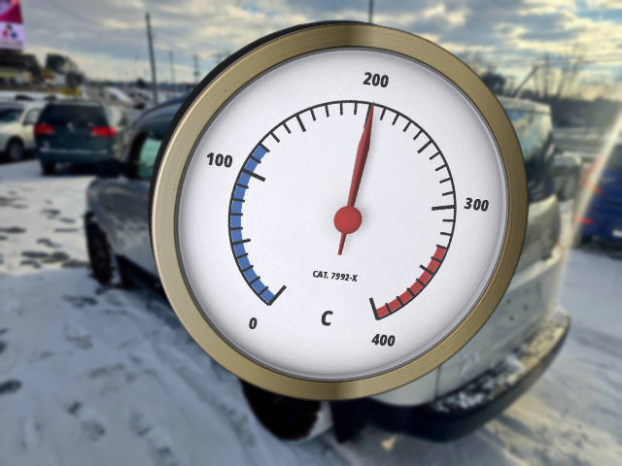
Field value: 200,°C
